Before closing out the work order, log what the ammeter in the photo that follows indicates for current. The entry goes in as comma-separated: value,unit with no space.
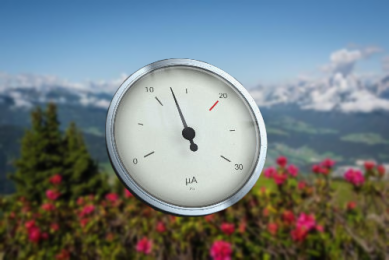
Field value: 12.5,µA
